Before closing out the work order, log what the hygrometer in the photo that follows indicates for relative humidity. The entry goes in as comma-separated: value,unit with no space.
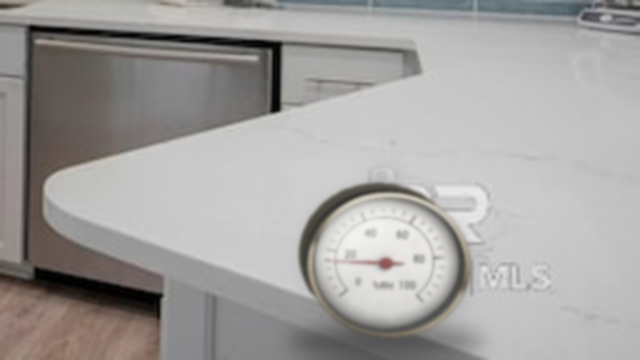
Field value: 16,%
